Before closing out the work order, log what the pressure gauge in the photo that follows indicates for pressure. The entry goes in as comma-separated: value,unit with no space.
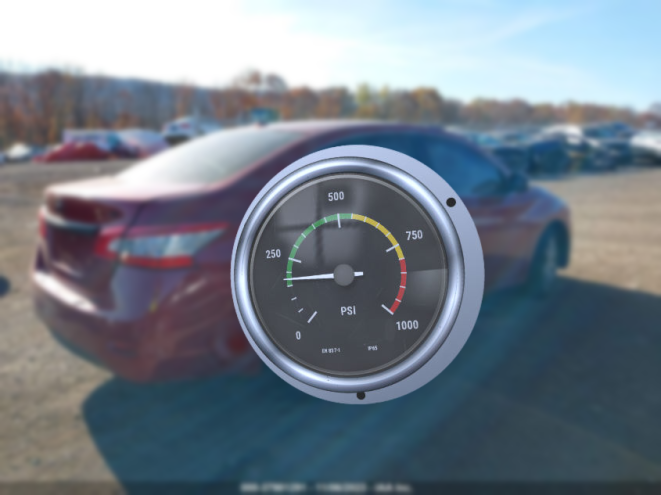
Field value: 175,psi
